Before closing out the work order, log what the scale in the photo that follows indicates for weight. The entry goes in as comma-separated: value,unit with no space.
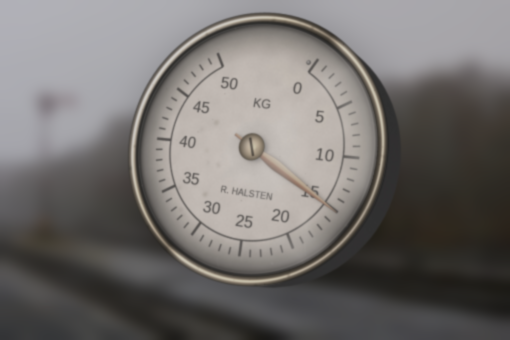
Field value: 15,kg
